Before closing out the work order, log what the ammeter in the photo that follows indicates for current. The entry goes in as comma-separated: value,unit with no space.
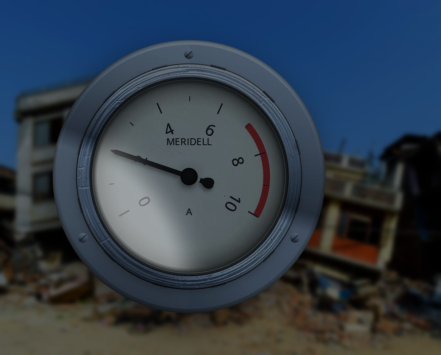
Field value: 2,A
